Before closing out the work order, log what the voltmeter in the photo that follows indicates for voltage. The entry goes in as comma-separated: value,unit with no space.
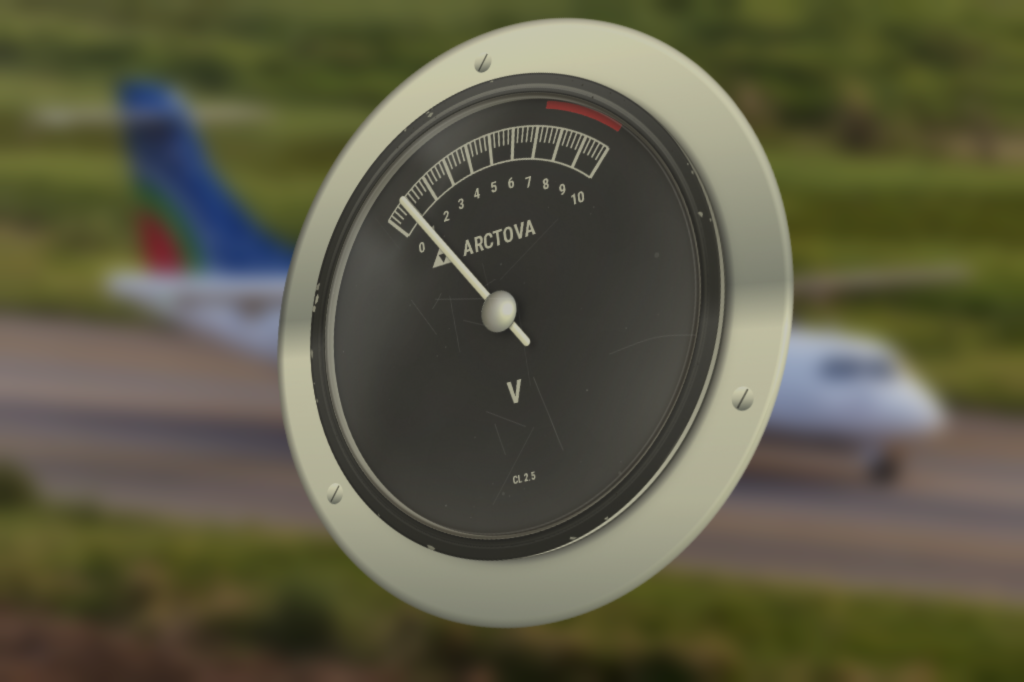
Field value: 1,V
